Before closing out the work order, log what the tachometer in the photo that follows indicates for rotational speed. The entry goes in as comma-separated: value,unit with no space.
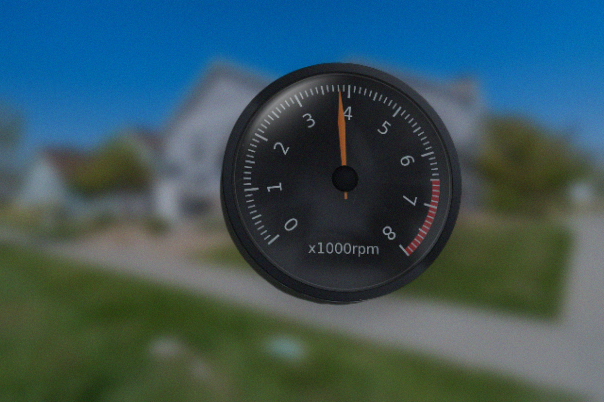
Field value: 3800,rpm
